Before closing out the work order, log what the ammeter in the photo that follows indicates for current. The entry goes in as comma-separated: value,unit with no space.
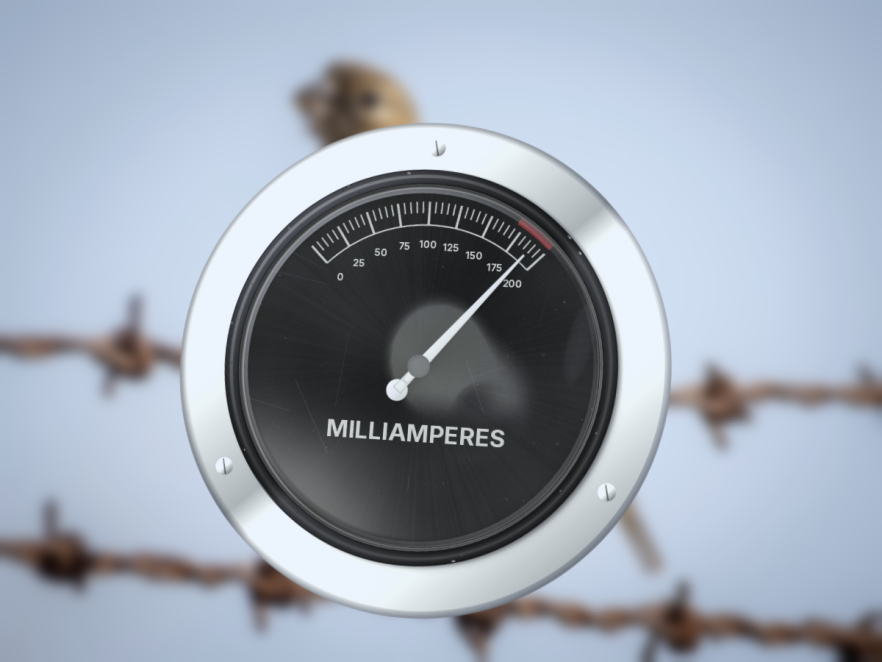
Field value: 190,mA
